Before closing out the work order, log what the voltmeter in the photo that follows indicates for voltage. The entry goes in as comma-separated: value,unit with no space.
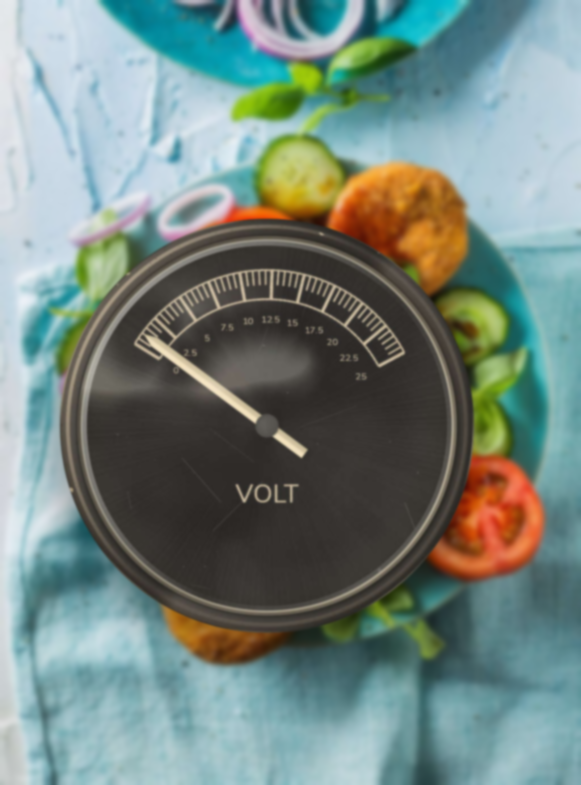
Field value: 1,V
